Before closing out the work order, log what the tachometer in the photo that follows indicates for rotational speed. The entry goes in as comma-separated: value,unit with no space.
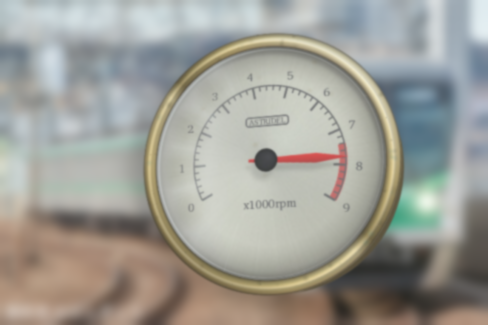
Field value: 7800,rpm
